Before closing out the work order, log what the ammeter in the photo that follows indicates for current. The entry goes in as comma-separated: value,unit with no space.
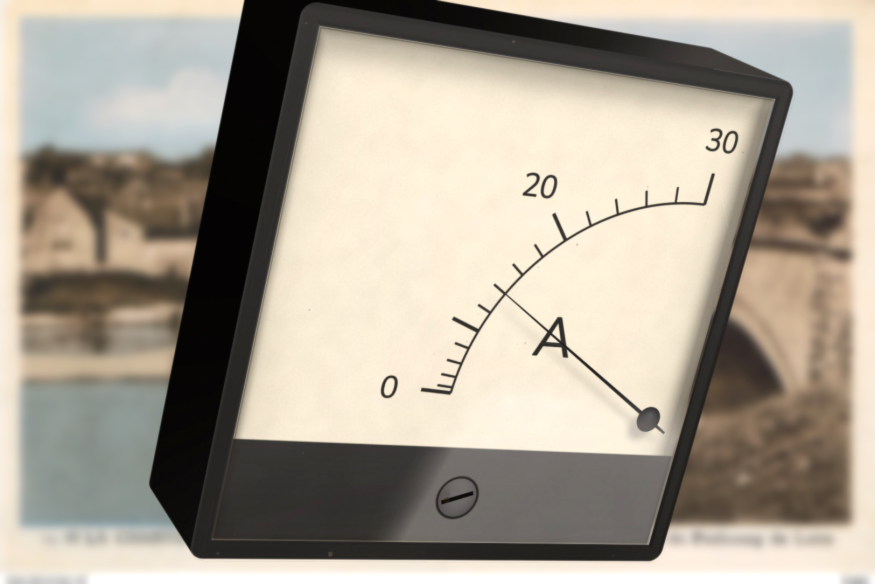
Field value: 14,A
